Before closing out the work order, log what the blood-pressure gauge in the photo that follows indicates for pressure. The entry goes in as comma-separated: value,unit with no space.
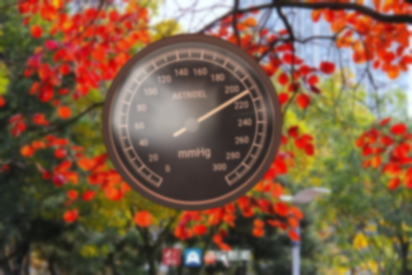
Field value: 210,mmHg
